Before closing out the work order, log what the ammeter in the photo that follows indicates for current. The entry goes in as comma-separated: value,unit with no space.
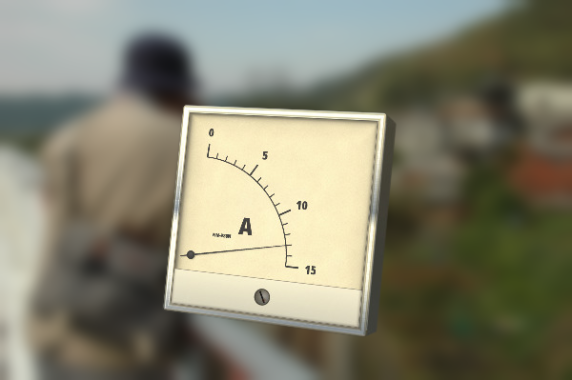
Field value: 13,A
